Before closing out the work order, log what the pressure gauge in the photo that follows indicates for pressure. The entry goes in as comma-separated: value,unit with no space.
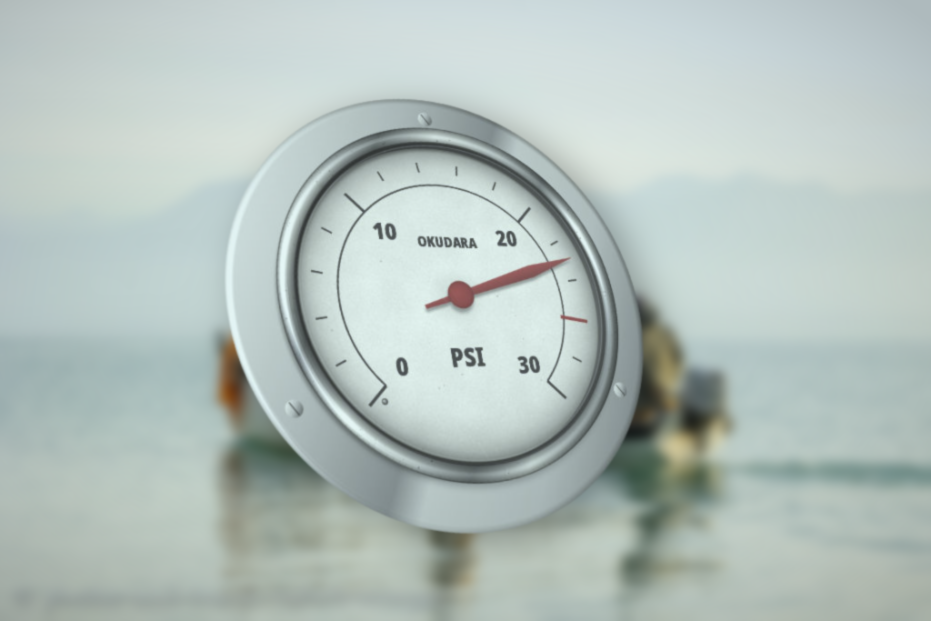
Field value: 23,psi
